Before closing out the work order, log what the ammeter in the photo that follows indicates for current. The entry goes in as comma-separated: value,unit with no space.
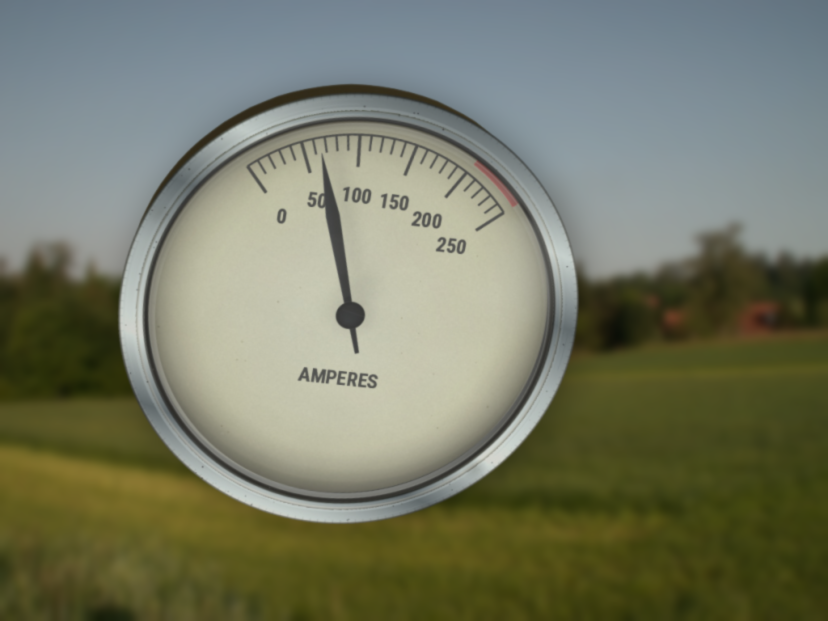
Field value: 65,A
